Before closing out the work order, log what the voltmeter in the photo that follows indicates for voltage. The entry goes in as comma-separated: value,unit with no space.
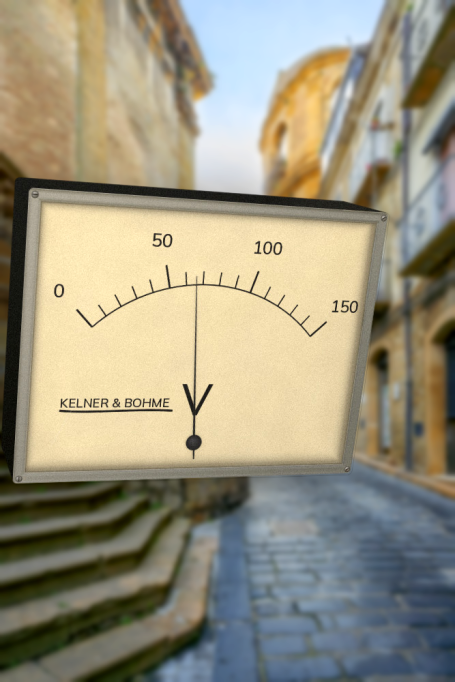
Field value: 65,V
